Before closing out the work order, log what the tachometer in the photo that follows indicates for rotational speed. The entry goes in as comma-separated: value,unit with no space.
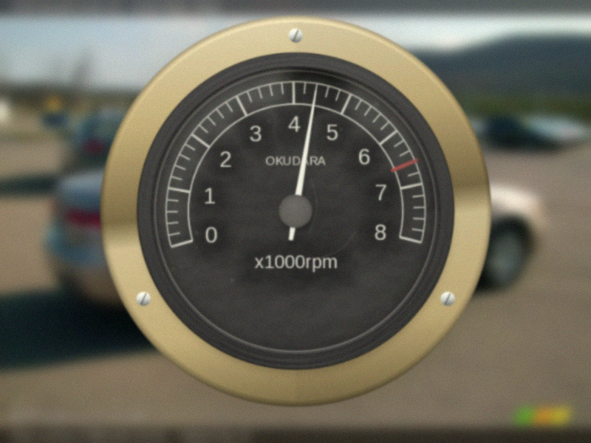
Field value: 4400,rpm
